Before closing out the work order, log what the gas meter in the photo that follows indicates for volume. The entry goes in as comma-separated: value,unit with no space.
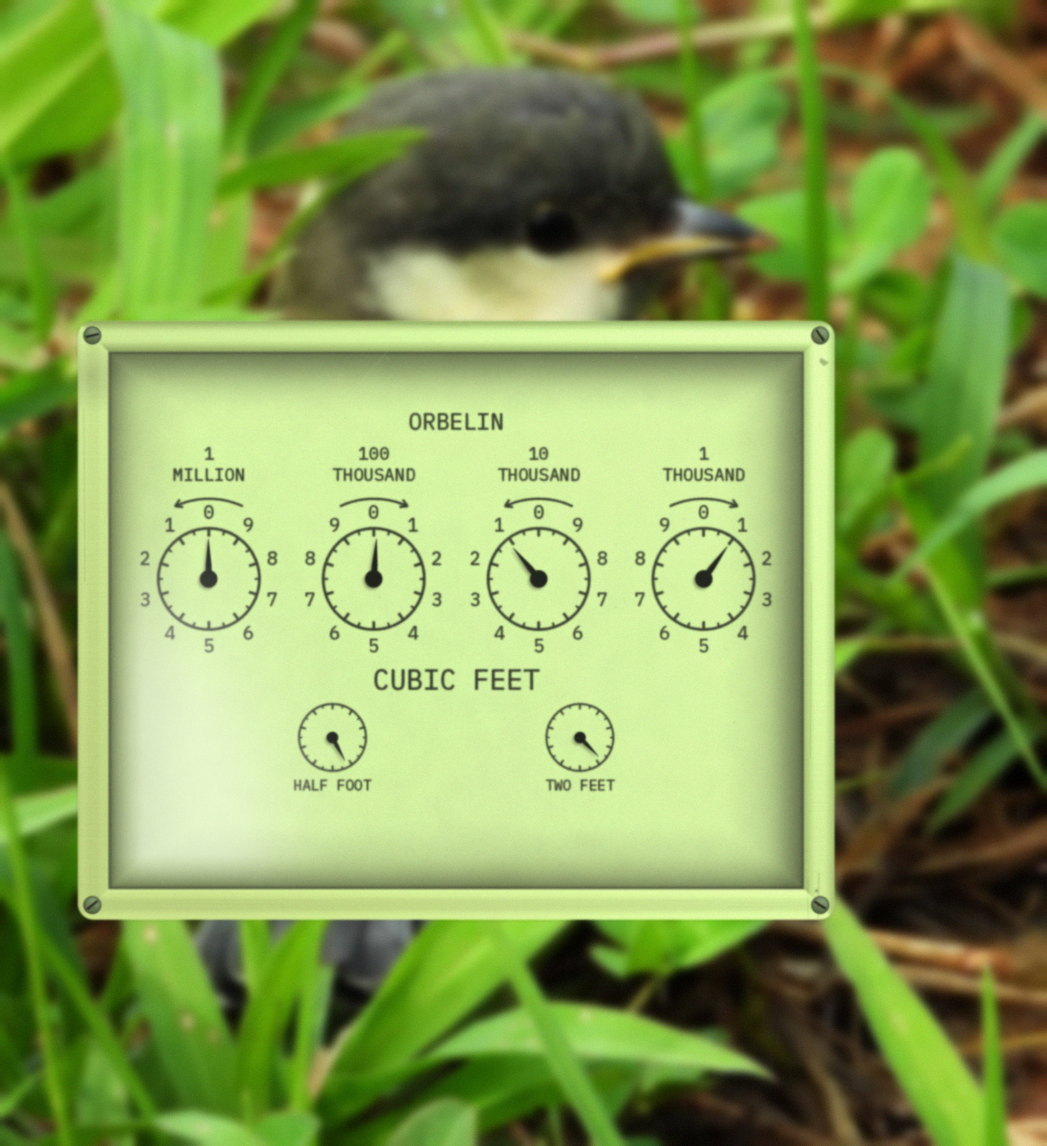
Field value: 1100,ft³
